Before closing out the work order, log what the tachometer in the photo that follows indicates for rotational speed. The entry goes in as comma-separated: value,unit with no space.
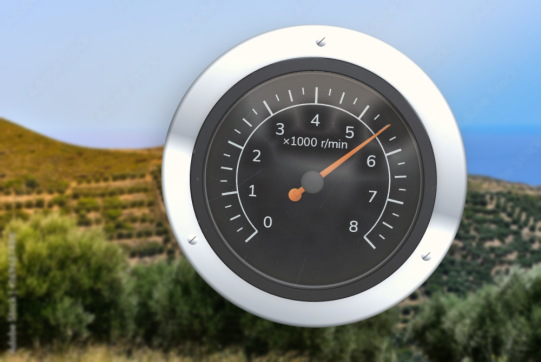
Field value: 5500,rpm
